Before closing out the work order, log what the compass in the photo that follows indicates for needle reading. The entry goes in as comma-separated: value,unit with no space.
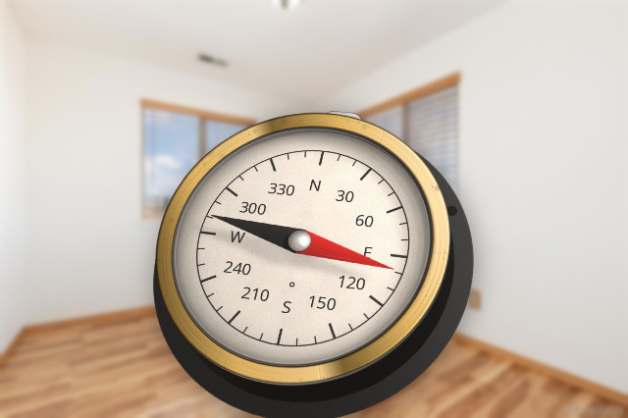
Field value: 100,°
